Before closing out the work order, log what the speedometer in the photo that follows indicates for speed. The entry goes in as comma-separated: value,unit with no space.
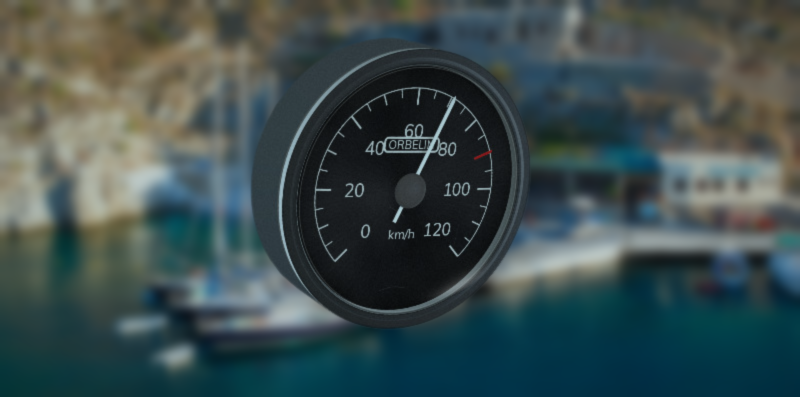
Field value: 70,km/h
